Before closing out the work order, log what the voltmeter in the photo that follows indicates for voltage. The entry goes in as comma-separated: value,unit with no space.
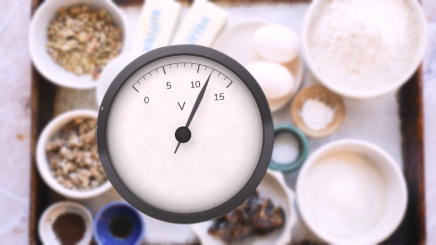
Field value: 12,V
